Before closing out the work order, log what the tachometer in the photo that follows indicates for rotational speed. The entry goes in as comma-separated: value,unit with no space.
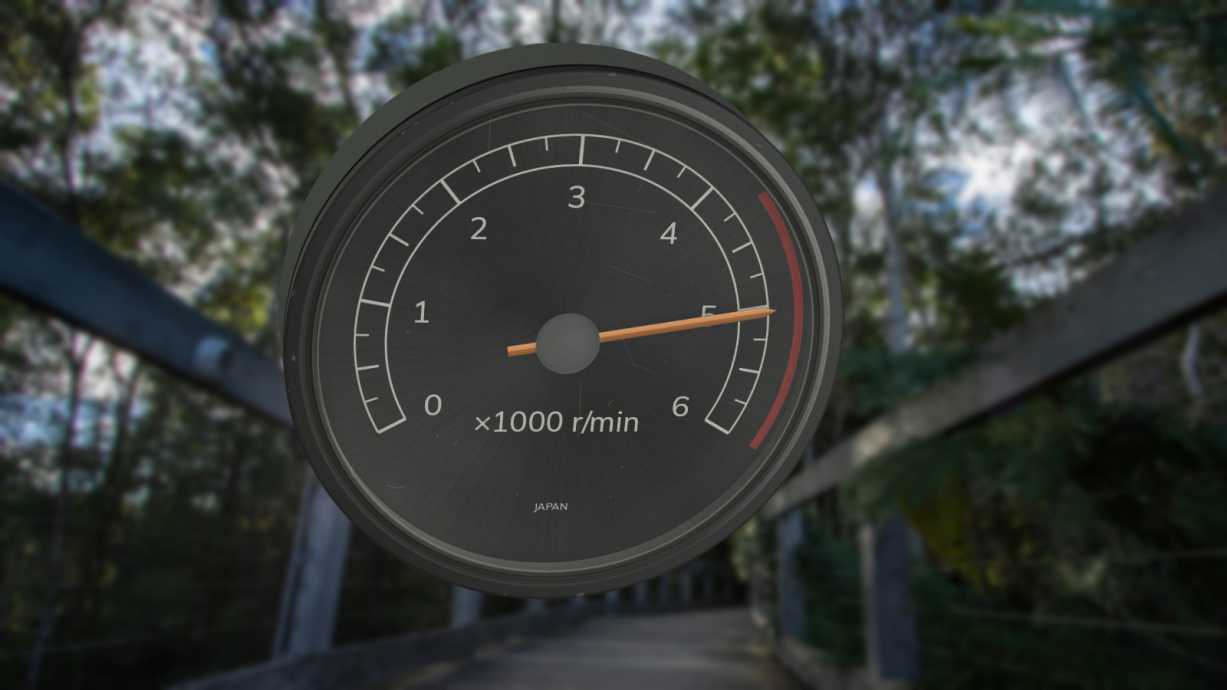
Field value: 5000,rpm
